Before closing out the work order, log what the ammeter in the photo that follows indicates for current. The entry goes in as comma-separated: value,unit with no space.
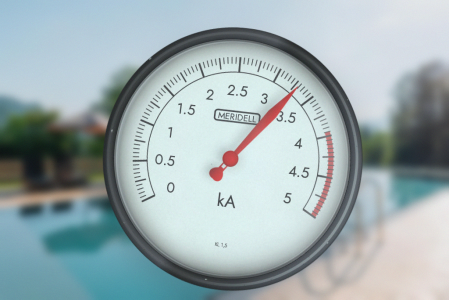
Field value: 3.3,kA
